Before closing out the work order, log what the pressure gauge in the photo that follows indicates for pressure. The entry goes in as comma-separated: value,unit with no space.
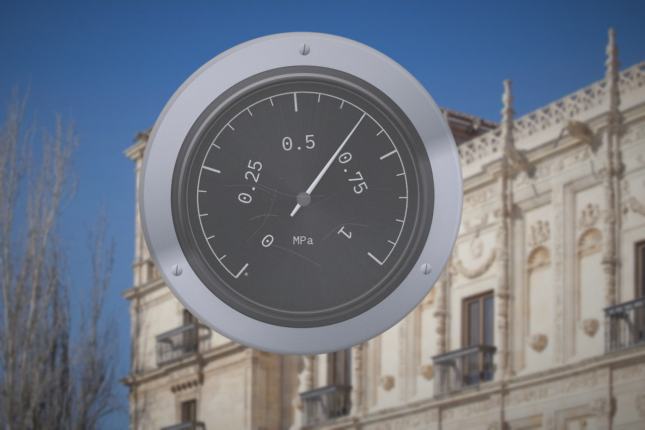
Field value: 0.65,MPa
